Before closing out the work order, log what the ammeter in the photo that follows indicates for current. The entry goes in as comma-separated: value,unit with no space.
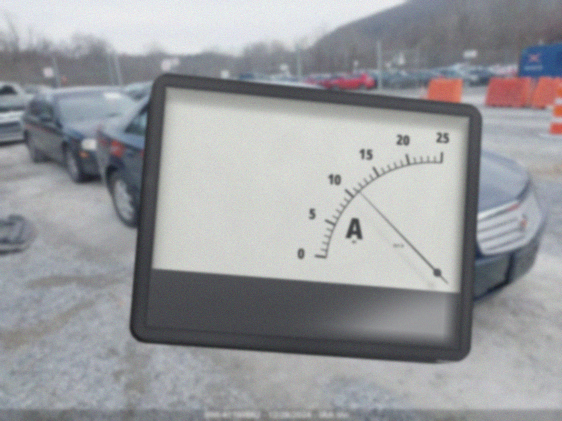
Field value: 11,A
